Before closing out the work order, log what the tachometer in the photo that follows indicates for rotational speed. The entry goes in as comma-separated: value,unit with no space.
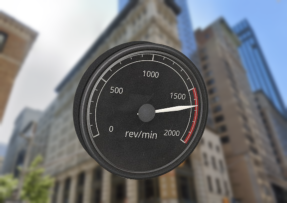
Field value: 1650,rpm
